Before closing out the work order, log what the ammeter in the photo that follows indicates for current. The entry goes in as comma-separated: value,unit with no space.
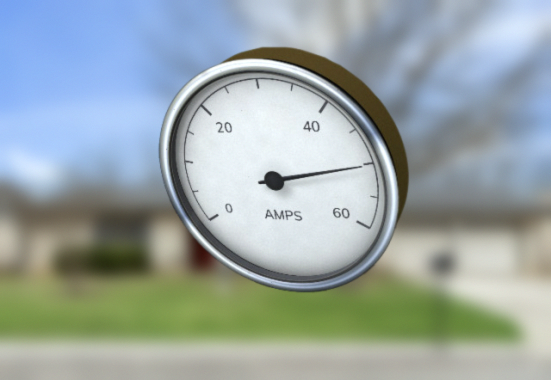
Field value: 50,A
